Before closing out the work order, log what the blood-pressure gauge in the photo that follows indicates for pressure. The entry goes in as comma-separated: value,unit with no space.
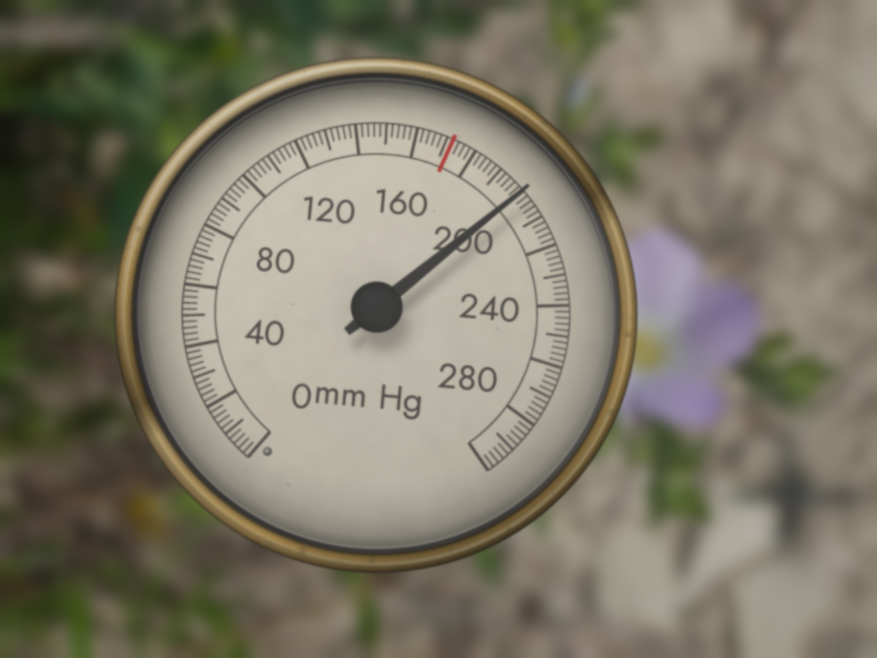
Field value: 200,mmHg
